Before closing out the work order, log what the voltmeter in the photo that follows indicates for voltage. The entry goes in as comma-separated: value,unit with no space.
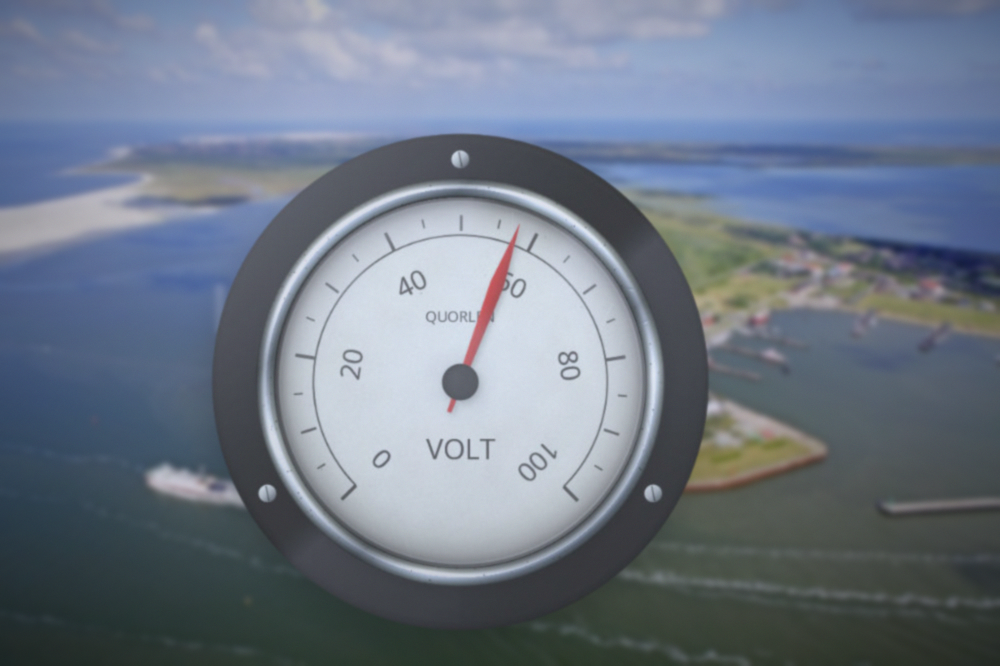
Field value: 57.5,V
